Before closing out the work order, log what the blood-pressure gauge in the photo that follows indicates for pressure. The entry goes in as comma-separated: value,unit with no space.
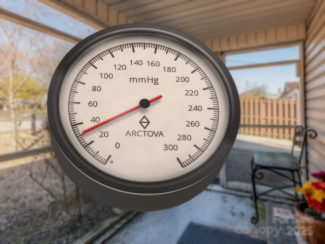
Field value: 30,mmHg
